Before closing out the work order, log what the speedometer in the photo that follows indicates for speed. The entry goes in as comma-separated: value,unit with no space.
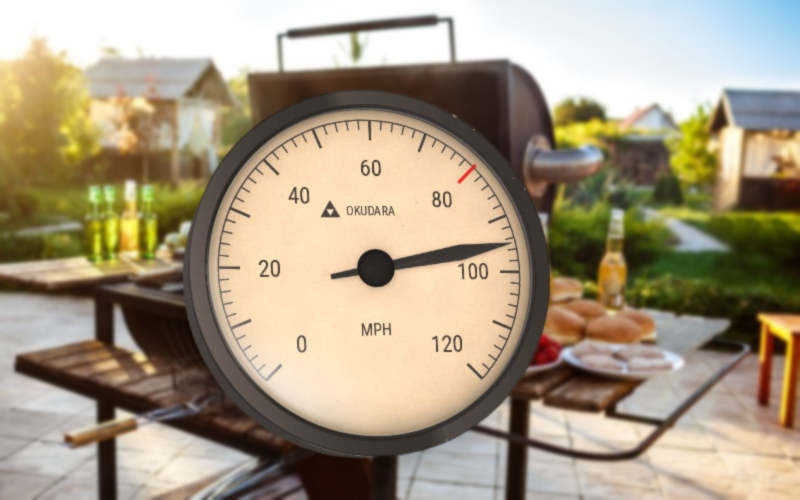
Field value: 95,mph
